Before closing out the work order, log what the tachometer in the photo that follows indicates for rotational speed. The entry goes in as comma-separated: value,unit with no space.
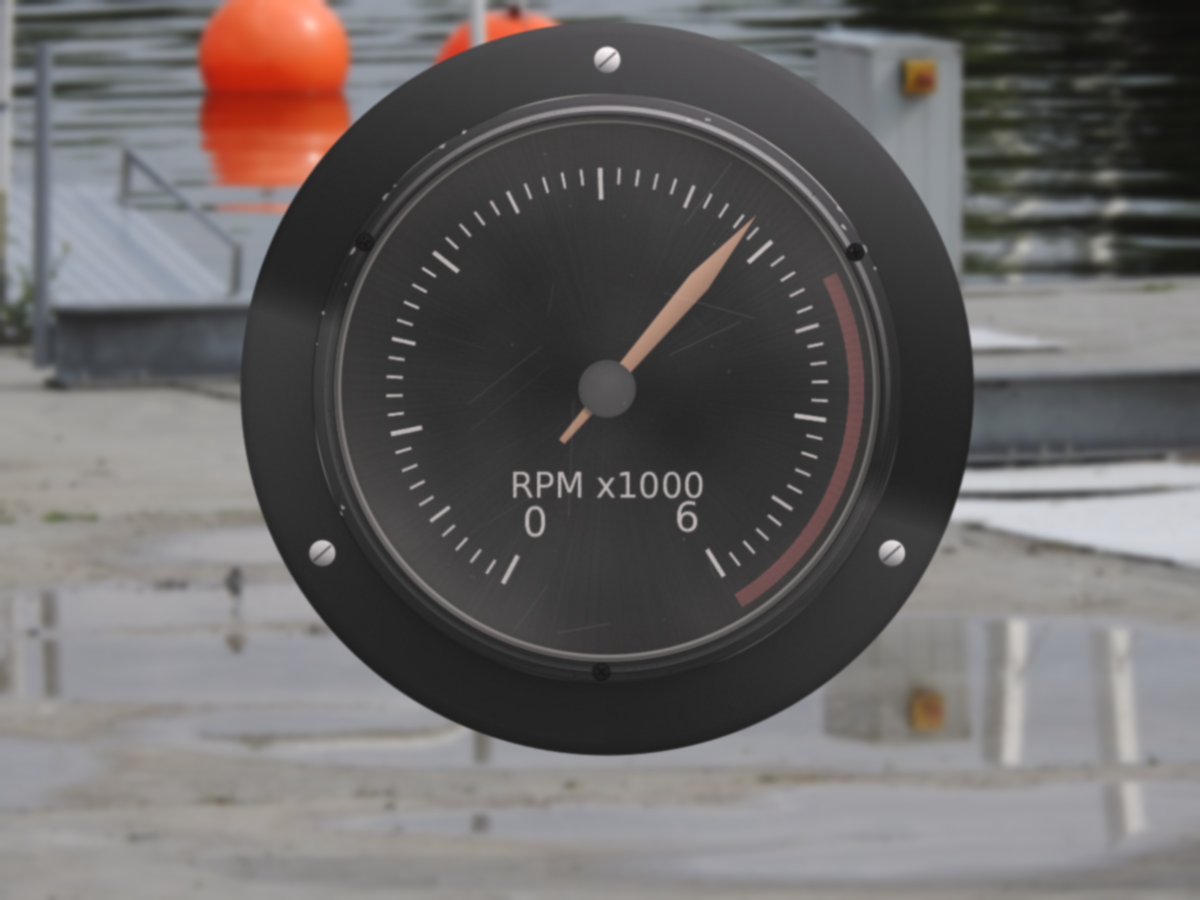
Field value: 3850,rpm
